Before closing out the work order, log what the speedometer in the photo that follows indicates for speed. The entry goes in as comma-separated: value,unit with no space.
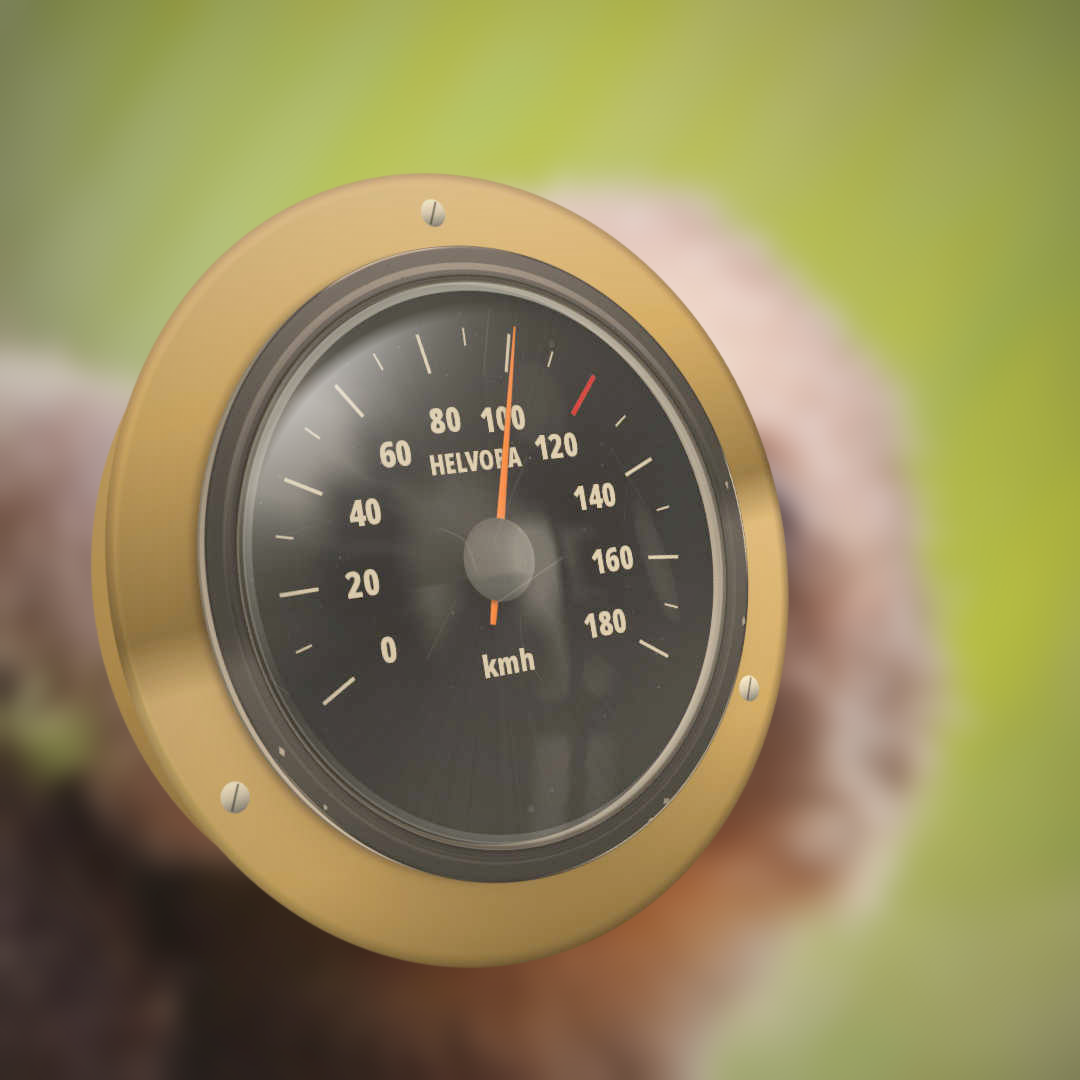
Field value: 100,km/h
